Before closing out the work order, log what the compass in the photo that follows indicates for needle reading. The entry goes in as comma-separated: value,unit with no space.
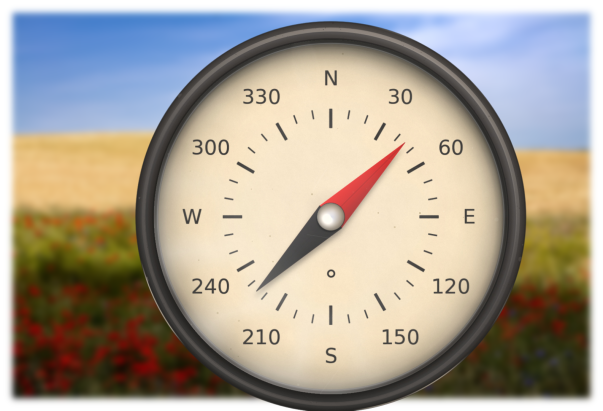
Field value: 45,°
